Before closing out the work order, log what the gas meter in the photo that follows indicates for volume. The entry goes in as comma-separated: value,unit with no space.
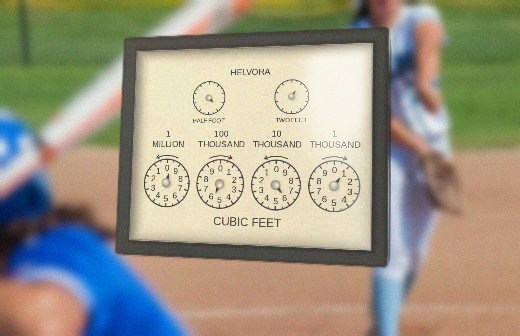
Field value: 956100,ft³
